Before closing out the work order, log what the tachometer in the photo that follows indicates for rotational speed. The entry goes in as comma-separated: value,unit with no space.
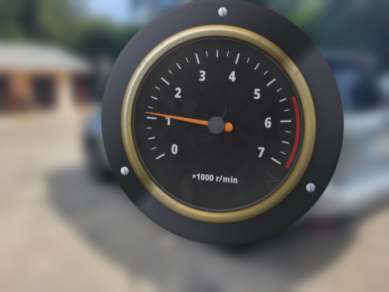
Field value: 1125,rpm
